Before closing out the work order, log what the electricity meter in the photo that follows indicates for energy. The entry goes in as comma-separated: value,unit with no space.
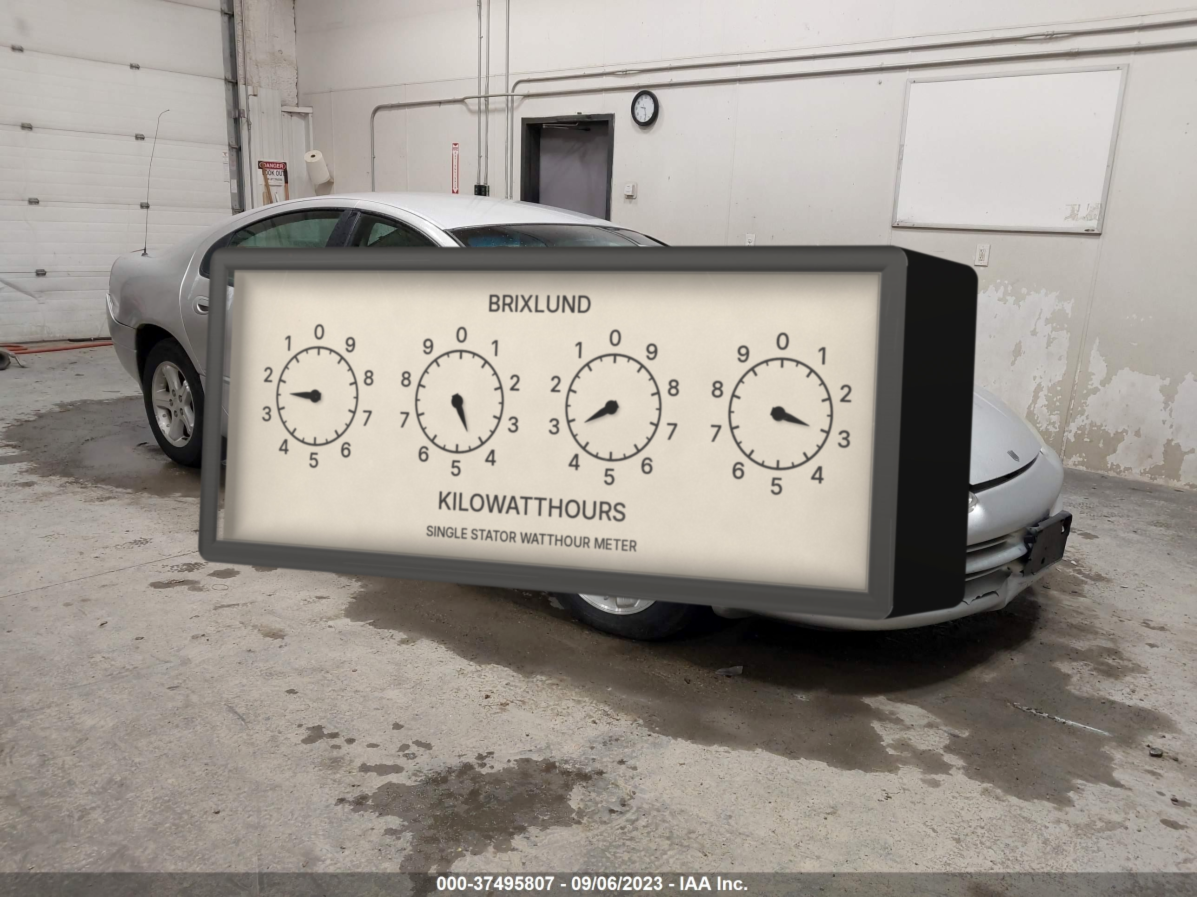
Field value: 2433,kWh
